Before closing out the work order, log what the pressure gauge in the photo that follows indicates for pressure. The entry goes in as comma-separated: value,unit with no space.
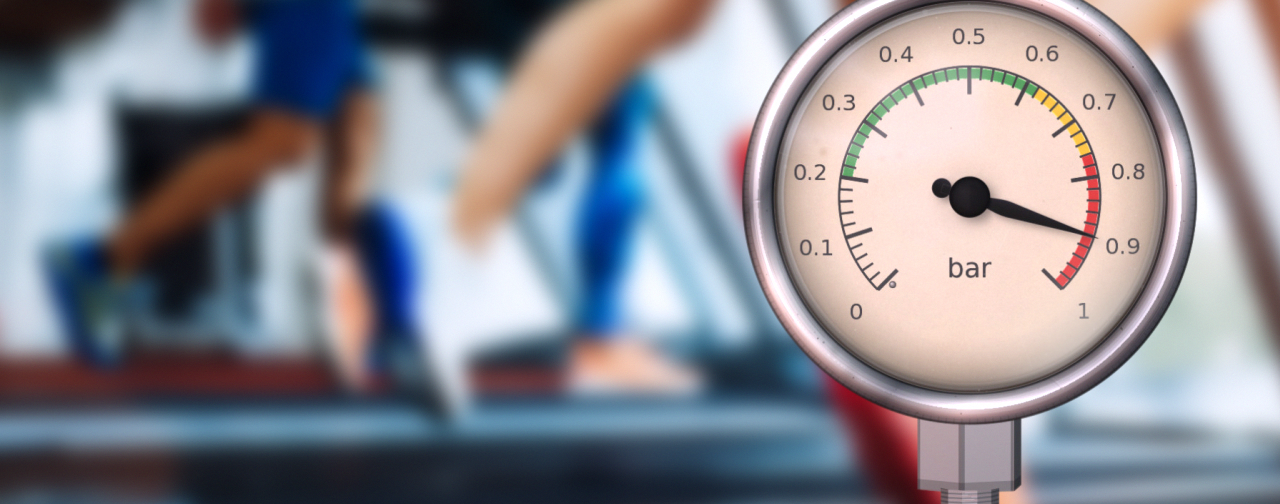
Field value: 0.9,bar
